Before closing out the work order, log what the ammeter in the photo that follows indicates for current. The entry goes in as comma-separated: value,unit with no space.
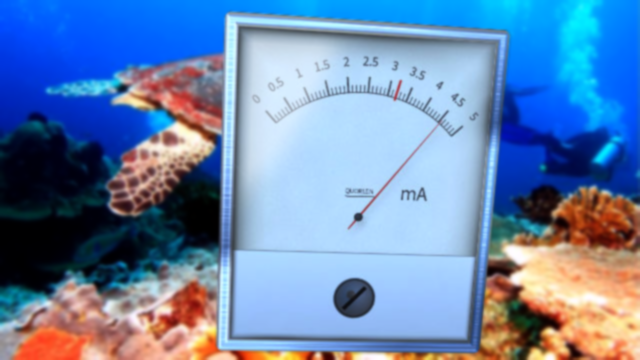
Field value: 4.5,mA
